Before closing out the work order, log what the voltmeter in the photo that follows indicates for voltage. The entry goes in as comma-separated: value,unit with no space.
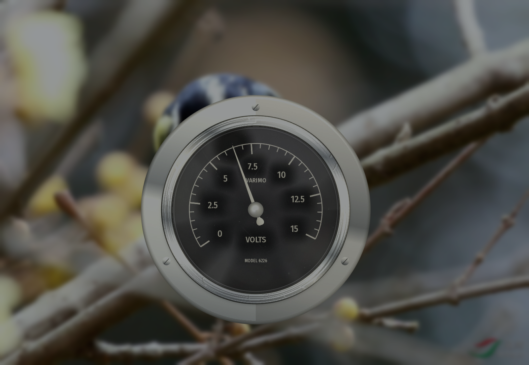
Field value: 6.5,V
